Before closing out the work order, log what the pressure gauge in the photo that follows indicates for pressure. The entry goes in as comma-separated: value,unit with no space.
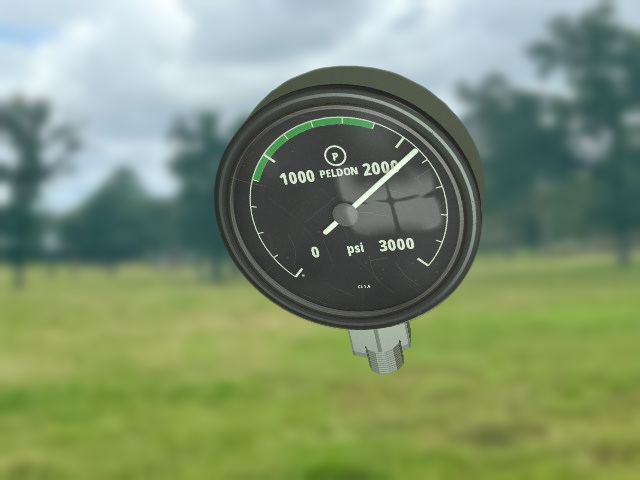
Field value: 2100,psi
